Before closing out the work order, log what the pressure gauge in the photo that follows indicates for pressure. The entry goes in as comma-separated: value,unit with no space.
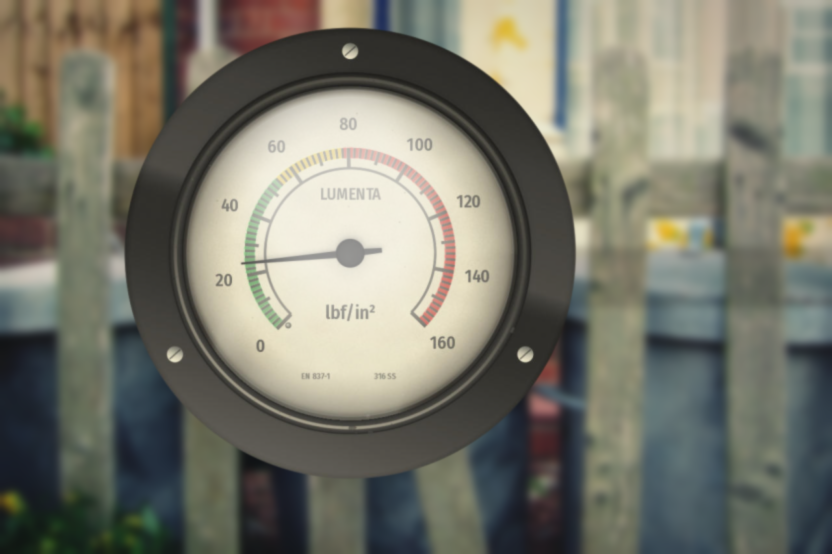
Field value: 24,psi
